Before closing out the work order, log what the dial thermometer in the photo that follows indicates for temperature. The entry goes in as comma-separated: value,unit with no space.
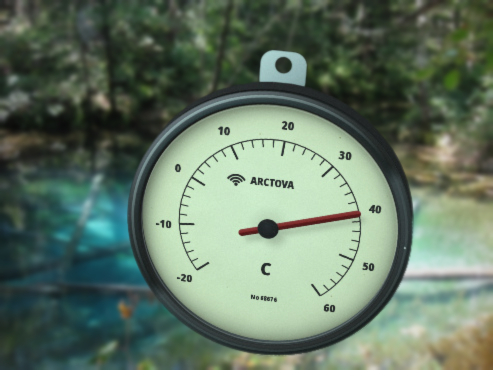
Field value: 40,°C
